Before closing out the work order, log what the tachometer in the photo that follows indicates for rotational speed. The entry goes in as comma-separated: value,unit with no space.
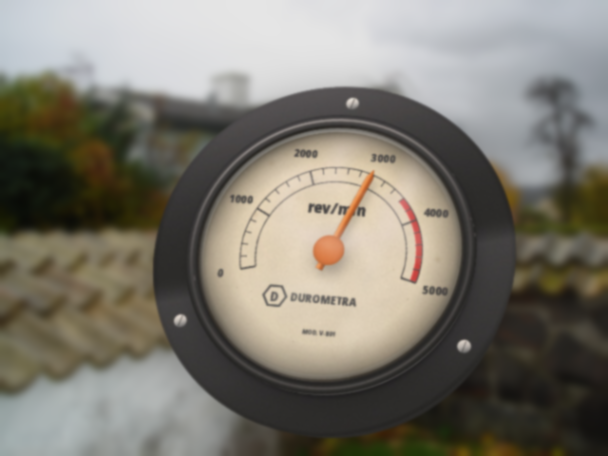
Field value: 3000,rpm
